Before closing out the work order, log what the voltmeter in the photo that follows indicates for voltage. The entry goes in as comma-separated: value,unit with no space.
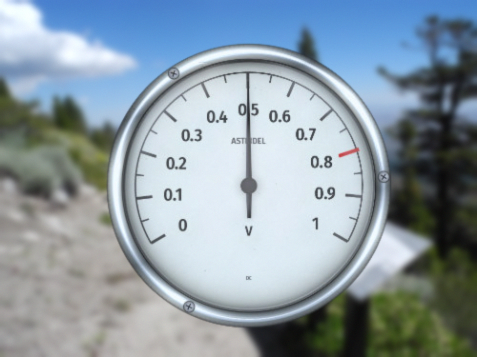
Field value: 0.5,V
